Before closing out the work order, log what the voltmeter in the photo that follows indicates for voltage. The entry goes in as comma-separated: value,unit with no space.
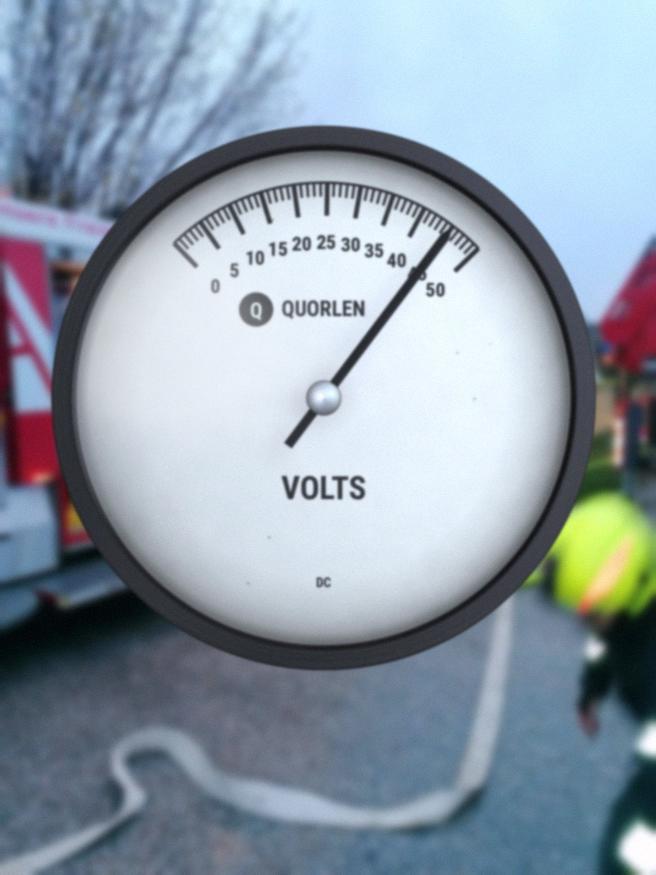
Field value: 45,V
